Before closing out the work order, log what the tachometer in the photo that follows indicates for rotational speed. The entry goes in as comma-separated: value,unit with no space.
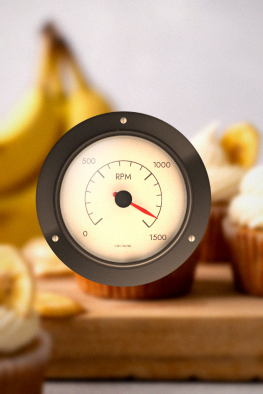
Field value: 1400,rpm
